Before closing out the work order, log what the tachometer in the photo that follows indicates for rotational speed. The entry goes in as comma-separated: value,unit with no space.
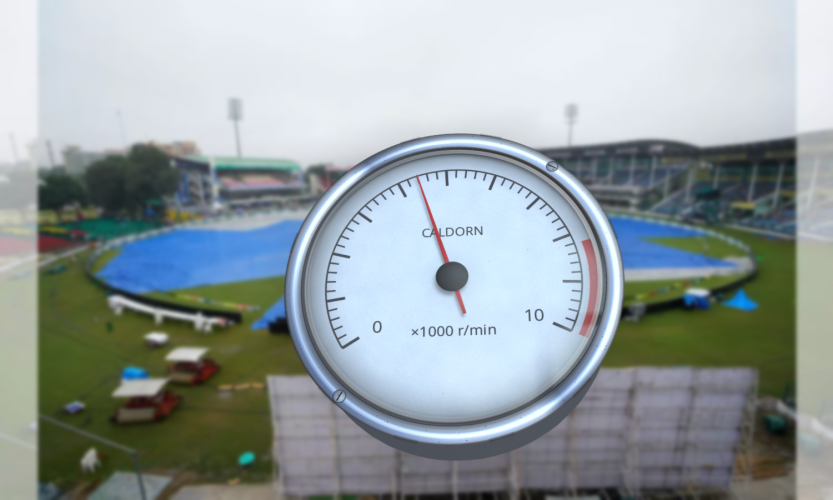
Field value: 4400,rpm
